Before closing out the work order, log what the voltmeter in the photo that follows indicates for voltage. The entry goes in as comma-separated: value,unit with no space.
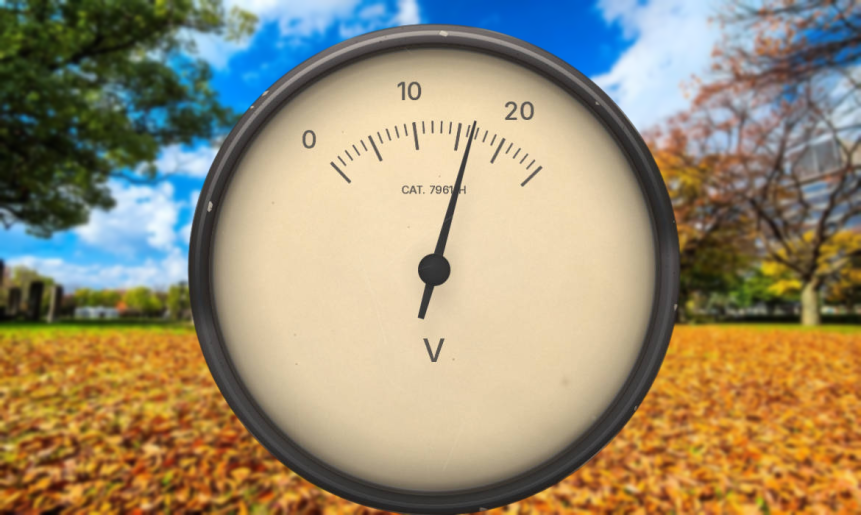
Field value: 16.5,V
